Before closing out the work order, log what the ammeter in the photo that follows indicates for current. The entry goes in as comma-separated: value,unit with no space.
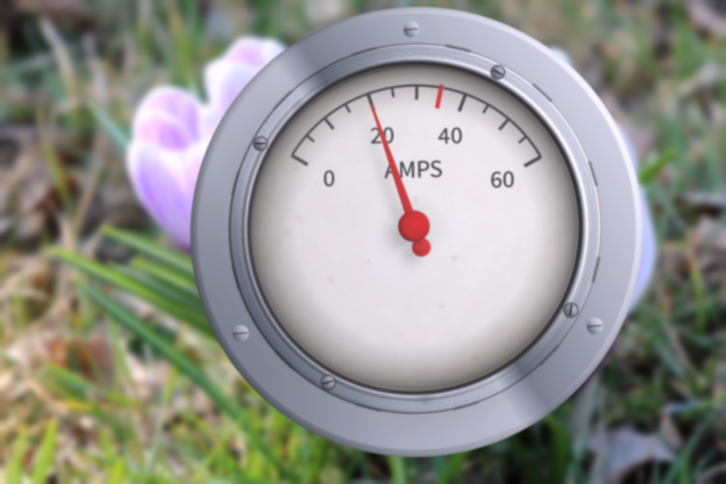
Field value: 20,A
